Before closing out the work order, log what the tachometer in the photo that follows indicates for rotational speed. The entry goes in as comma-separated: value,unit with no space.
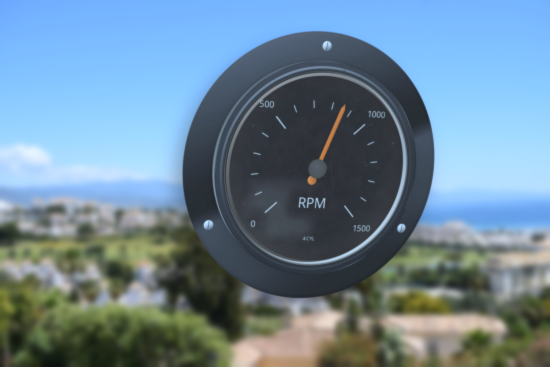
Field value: 850,rpm
